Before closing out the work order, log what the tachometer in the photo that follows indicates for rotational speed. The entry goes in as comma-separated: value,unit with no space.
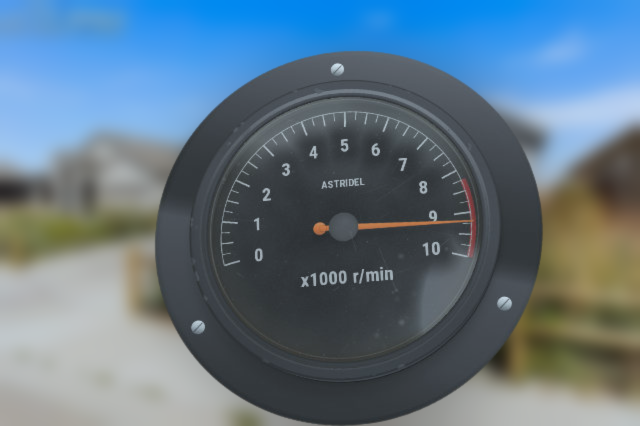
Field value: 9250,rpm
